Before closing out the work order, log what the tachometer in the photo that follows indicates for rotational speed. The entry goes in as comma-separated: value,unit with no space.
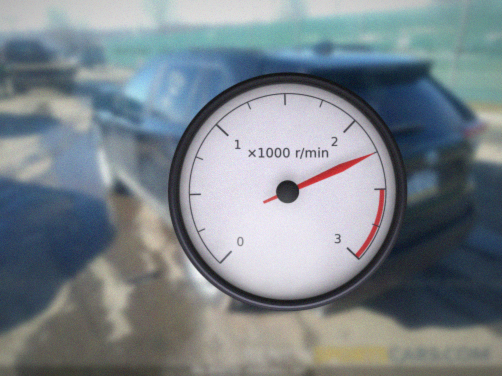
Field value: 2250,rpm
